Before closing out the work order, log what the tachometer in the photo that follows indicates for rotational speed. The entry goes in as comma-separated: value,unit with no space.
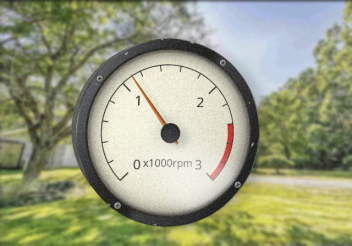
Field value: 1100,rpm
